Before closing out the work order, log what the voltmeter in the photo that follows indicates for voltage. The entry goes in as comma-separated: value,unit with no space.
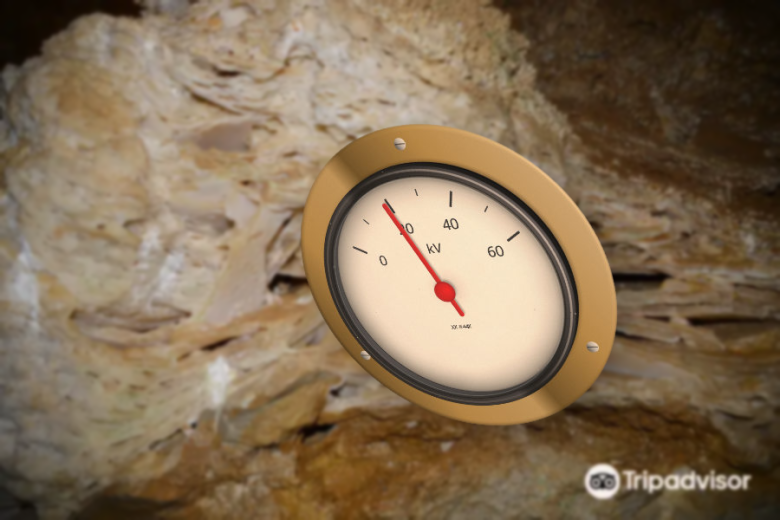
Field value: 20,kV
